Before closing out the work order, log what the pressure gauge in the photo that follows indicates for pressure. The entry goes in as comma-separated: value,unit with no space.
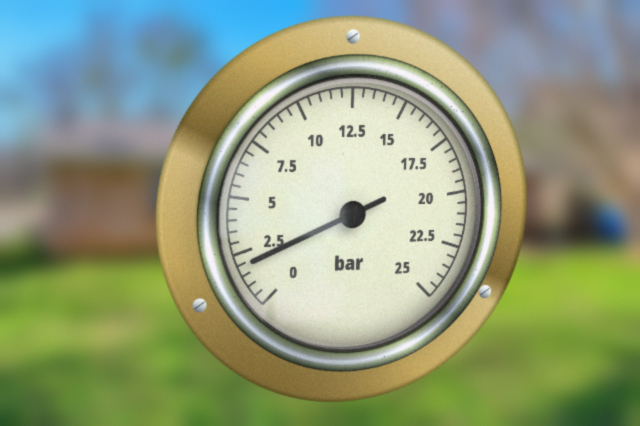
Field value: 2,bar
